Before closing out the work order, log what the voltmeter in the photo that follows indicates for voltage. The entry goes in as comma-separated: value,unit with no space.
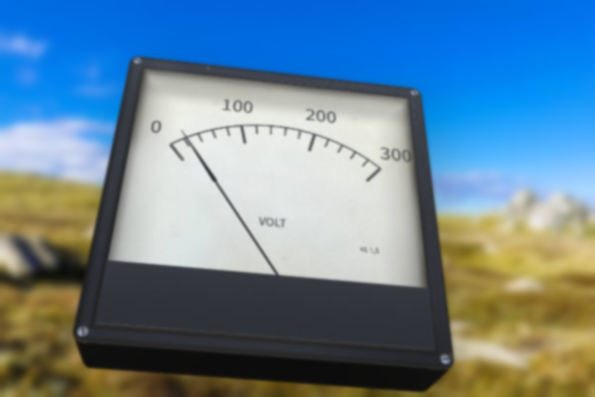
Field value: 20,V
